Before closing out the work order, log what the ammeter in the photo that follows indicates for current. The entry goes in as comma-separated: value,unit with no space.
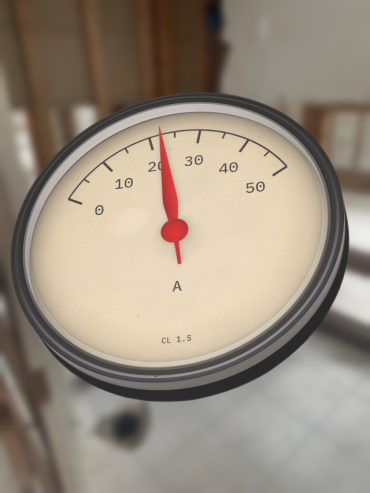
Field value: 22.5,A
